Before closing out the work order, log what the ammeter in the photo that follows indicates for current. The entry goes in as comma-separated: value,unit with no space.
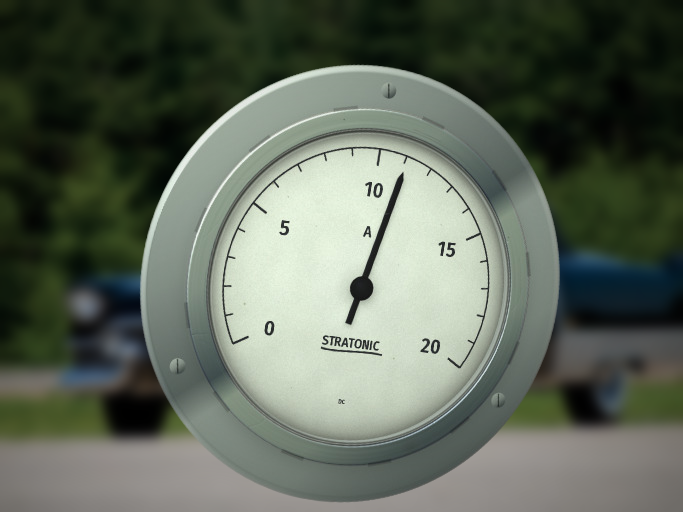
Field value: 11,A
